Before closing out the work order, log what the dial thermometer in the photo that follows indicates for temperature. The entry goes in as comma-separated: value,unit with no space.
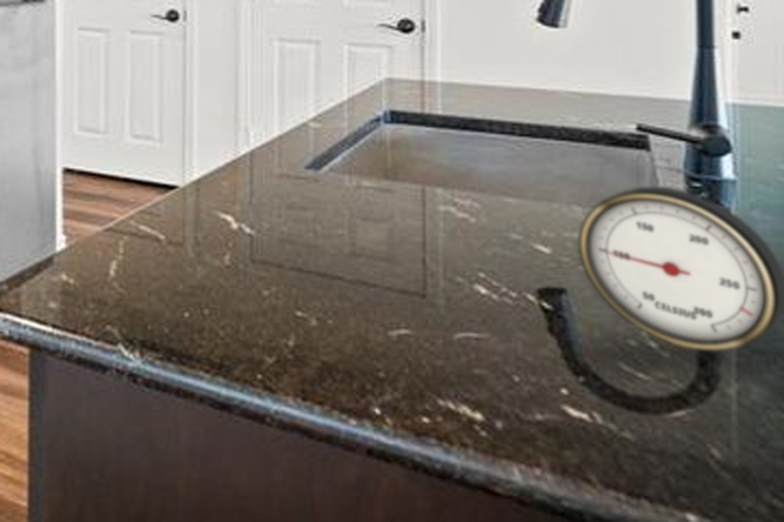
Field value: 100,°C
